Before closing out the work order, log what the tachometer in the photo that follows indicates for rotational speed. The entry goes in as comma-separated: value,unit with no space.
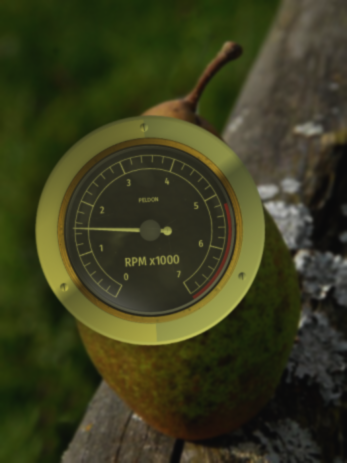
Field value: 1500,rpm
